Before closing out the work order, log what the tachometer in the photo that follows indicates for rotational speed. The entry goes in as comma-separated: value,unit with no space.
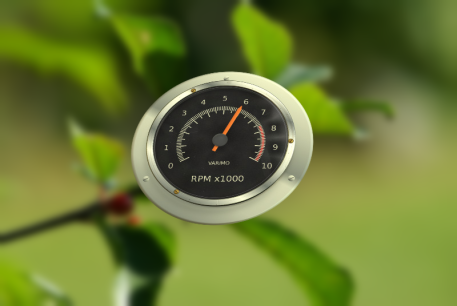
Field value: 6000,rpm
